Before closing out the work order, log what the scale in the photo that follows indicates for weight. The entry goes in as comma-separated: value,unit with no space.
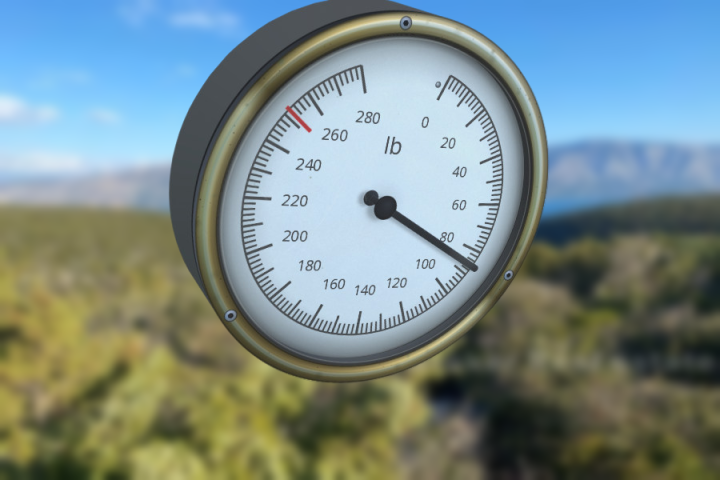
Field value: 86,lb
